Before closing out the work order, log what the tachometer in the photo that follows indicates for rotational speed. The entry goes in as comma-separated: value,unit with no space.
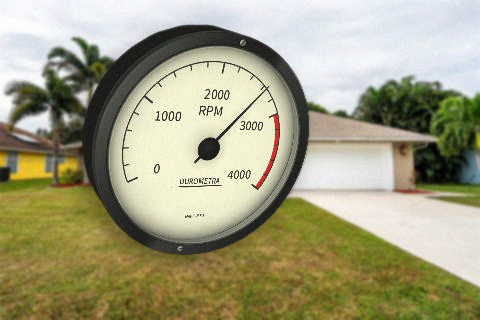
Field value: 2600,rpm
